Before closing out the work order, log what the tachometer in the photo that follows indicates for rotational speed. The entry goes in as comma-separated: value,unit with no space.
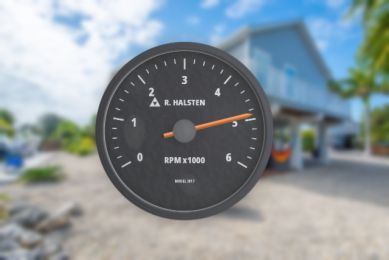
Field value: 4900,rpm
